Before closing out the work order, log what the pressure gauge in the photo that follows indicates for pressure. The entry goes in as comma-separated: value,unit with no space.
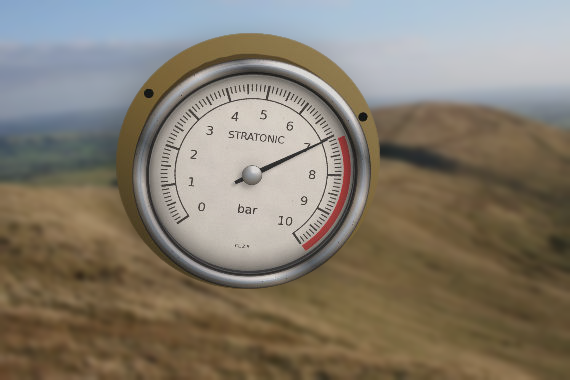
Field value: 7,bar
